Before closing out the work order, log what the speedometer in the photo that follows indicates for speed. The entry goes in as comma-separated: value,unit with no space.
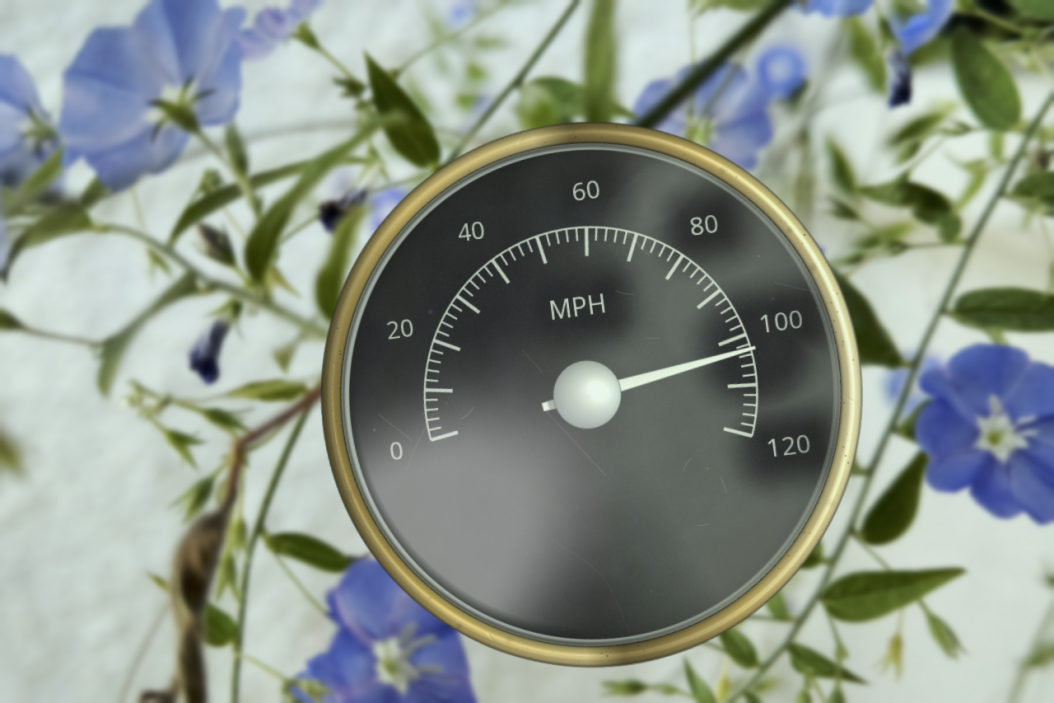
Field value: 103,mph
